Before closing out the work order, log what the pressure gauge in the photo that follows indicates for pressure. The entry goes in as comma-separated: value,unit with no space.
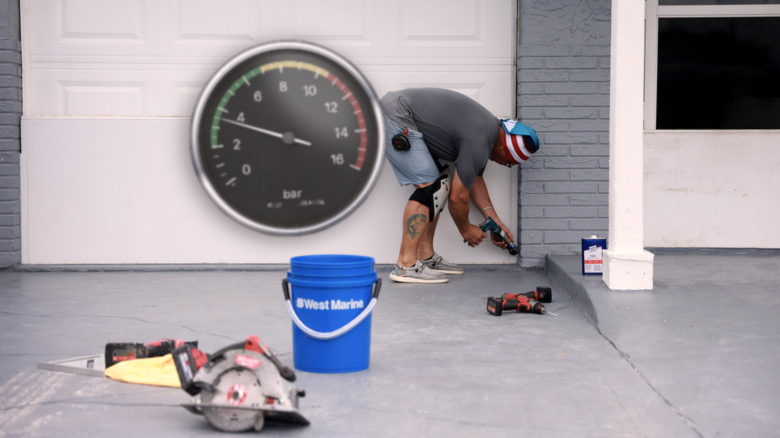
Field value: 3.5,bar
